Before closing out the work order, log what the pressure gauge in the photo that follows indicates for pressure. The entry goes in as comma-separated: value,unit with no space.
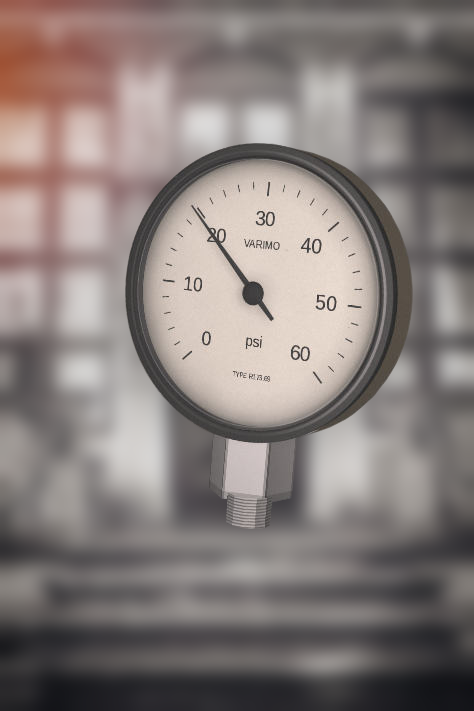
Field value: 20,psi
